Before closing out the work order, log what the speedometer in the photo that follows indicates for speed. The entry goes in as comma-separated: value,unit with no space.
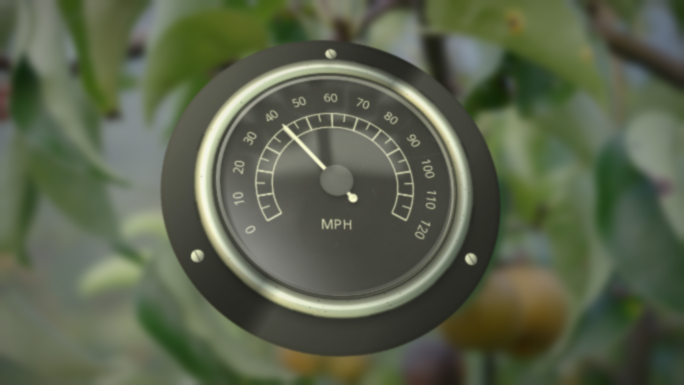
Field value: 40,mph
